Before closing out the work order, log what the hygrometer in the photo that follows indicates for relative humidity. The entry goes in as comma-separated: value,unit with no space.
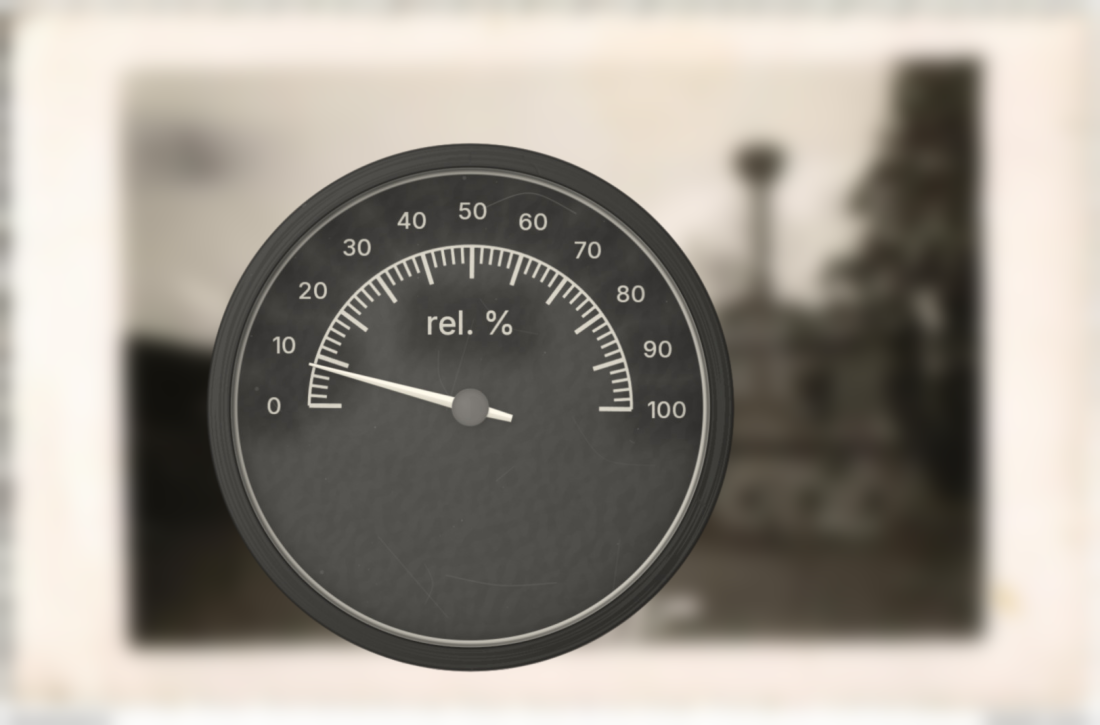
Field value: 8,%
